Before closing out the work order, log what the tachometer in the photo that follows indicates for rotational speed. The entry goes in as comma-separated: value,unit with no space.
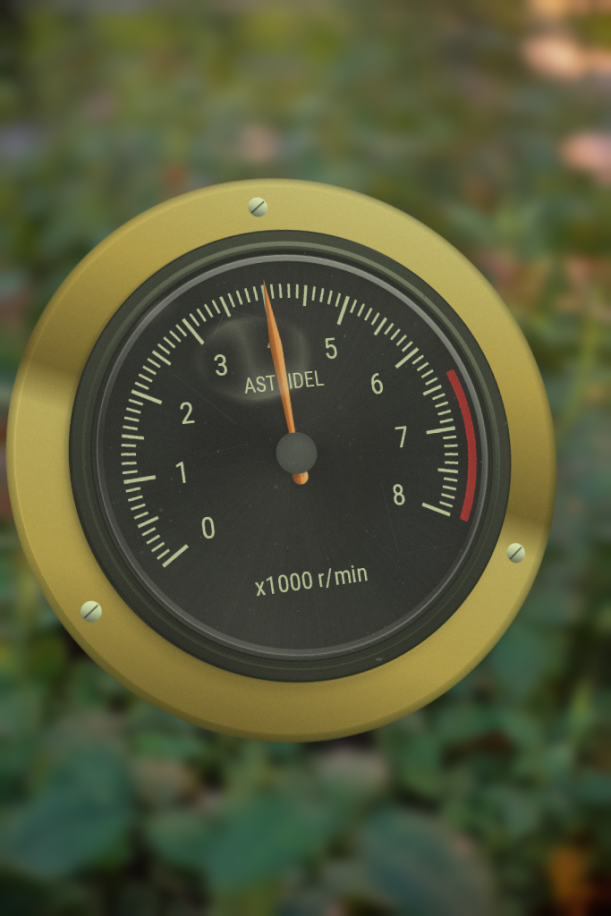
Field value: 4000,rpm
